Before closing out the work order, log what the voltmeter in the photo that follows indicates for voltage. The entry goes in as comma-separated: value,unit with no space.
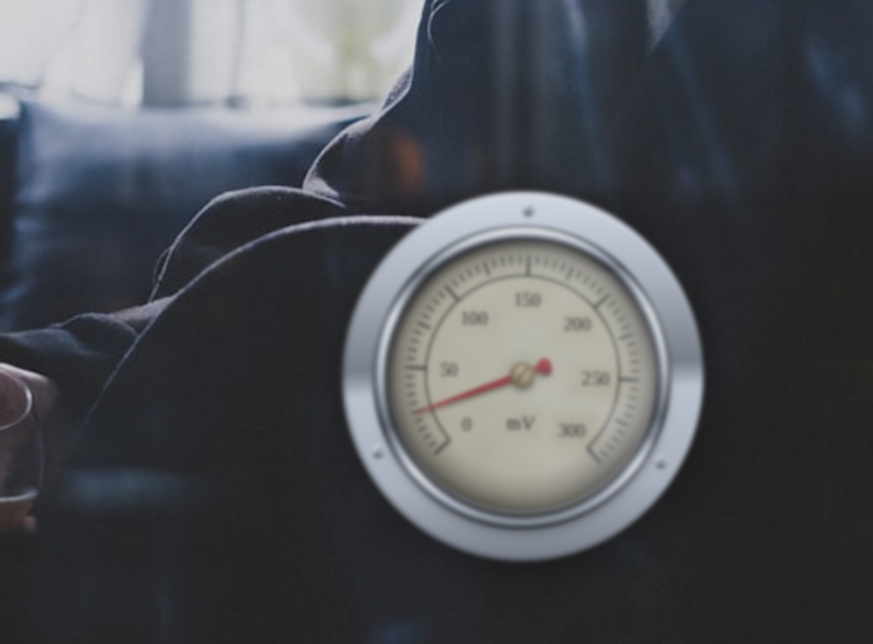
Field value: 25,mV
